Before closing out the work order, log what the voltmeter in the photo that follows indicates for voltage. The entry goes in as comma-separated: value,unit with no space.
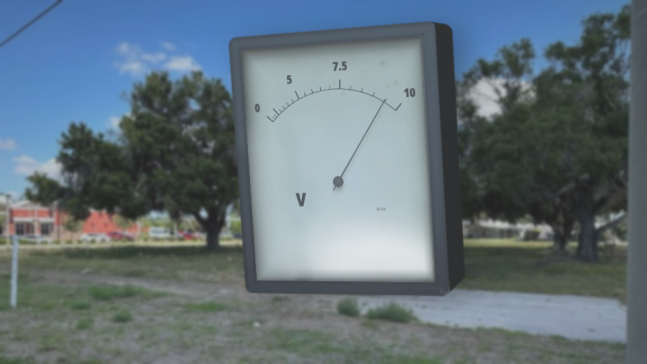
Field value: 9.5,V
